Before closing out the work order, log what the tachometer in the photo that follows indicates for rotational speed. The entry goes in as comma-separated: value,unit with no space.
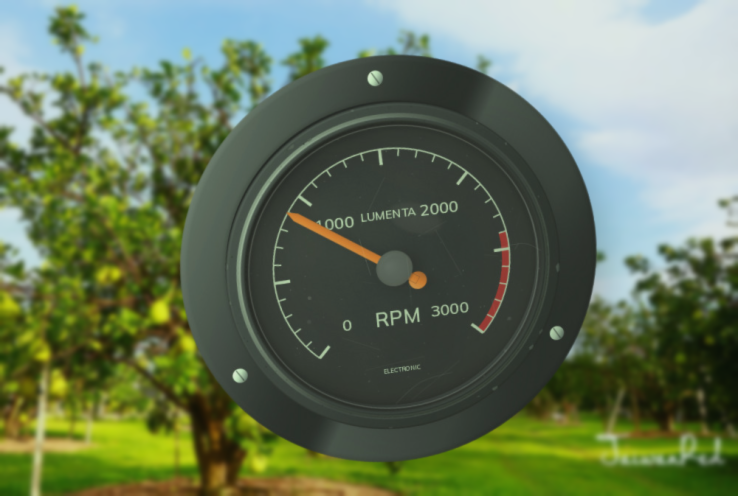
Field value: 900,rpm
